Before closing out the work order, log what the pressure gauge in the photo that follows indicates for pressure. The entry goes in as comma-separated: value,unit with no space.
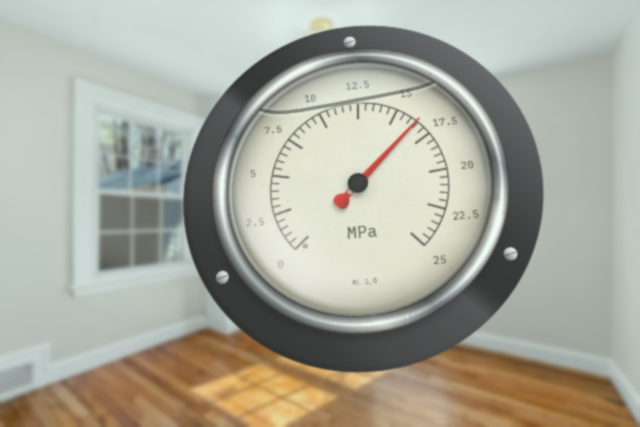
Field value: 16.5,MPa
